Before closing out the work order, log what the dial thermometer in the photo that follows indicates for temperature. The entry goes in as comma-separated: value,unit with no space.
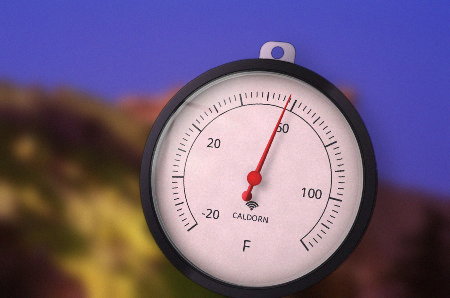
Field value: 58,°F
